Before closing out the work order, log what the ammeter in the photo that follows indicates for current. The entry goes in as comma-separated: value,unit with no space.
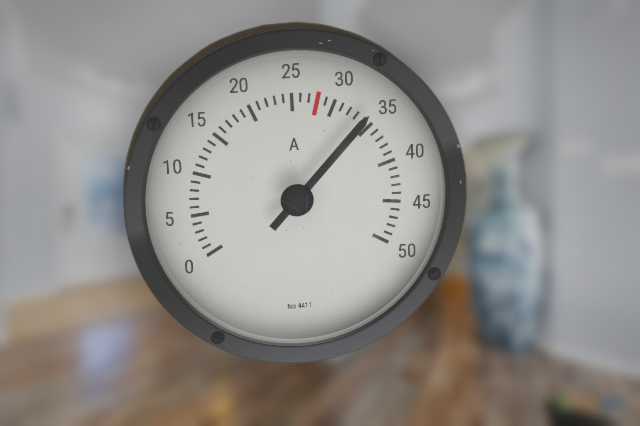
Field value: 34,A
